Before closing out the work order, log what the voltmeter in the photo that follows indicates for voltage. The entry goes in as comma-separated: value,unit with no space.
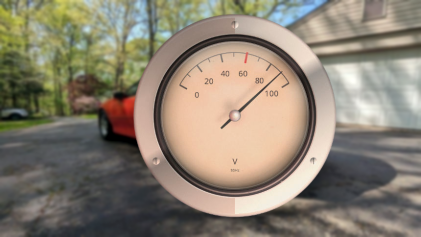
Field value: 90,V
